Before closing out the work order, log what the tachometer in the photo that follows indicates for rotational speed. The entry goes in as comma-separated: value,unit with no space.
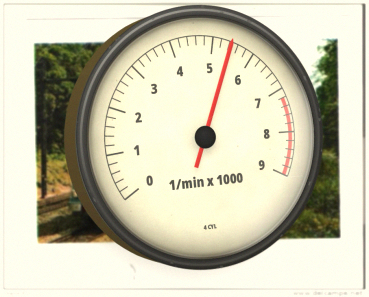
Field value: 5400,rpm
